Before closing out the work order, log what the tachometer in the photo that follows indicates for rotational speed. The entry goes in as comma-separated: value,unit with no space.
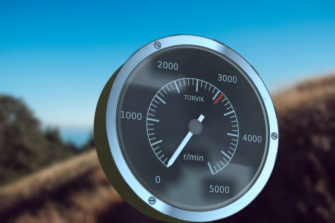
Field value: 0,rpm
